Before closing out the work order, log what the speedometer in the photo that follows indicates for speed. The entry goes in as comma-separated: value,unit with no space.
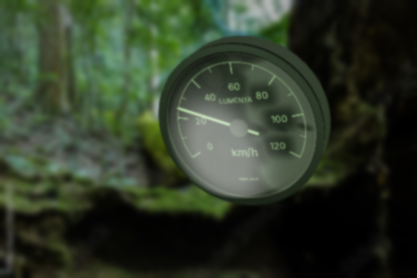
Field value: 25,km/h
